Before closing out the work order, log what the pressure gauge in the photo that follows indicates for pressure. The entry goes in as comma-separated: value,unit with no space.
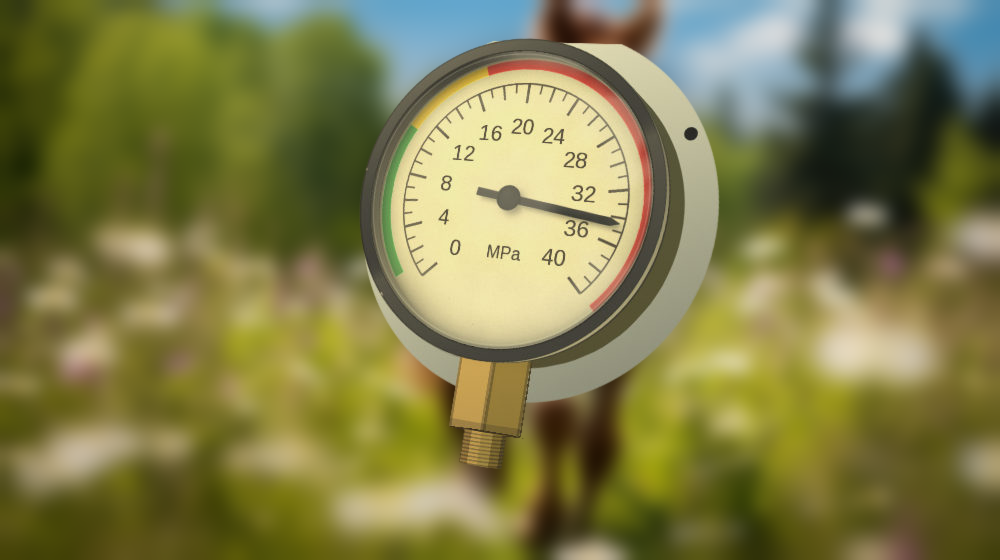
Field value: 34.5,MPa
